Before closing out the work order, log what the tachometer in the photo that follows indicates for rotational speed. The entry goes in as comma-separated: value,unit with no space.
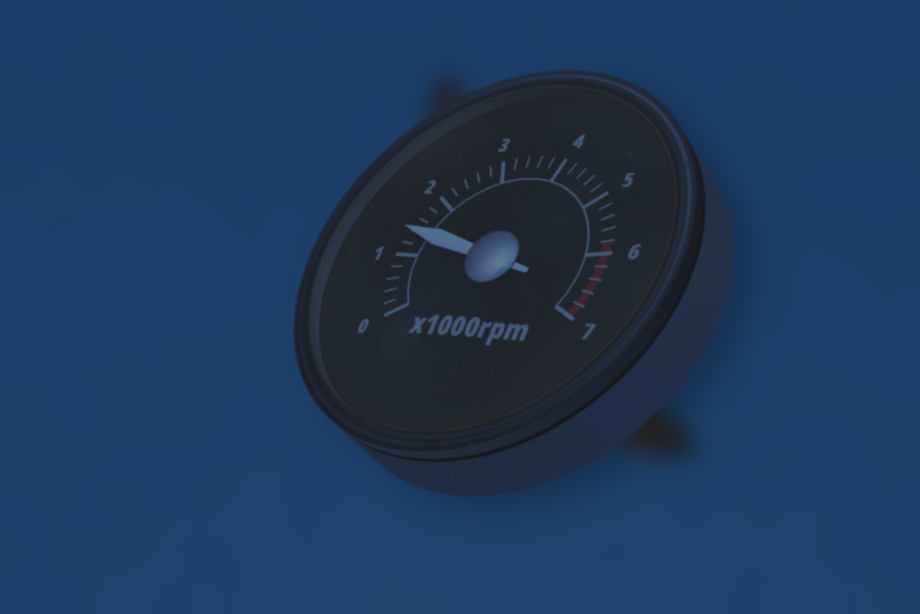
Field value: 1400,rpm
